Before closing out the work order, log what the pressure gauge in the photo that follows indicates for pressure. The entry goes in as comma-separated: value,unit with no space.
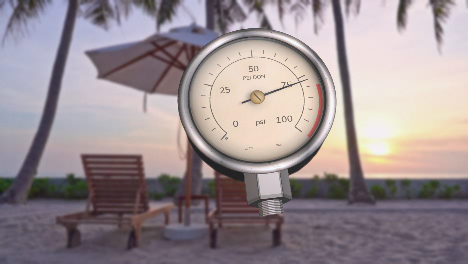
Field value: 77.5,psi
